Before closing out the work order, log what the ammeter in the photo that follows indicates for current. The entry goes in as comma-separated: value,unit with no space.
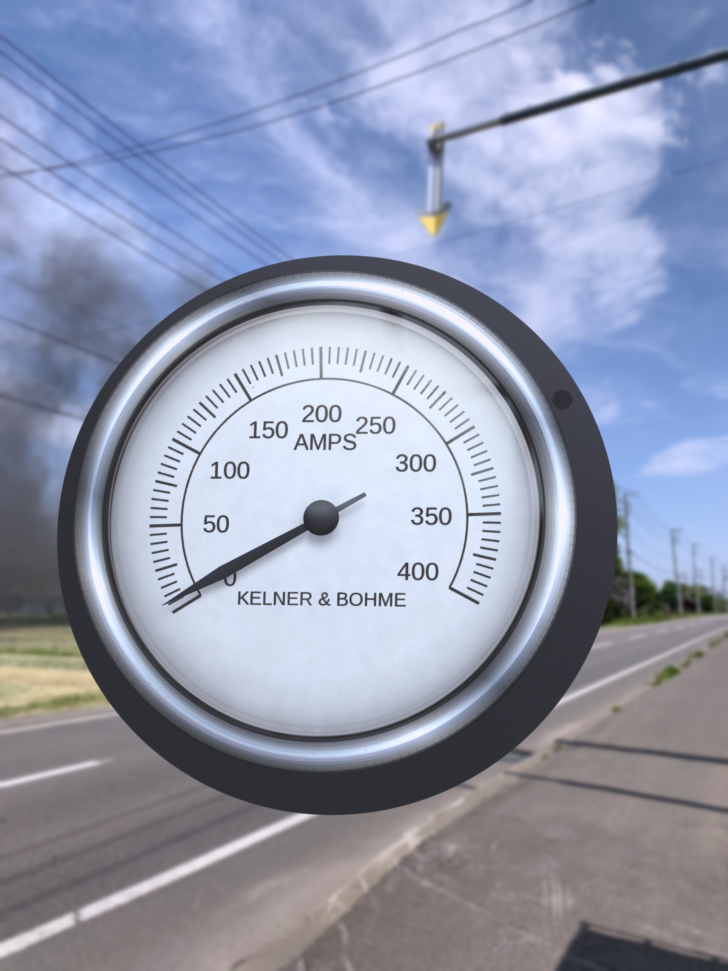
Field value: 5,A
